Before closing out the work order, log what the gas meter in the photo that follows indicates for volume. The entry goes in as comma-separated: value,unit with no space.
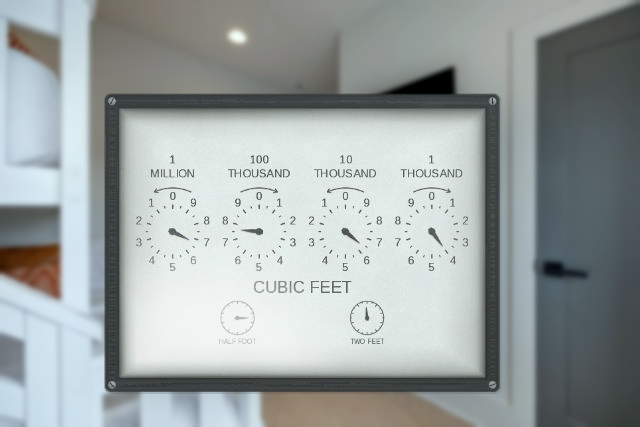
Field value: 676400,ft³
